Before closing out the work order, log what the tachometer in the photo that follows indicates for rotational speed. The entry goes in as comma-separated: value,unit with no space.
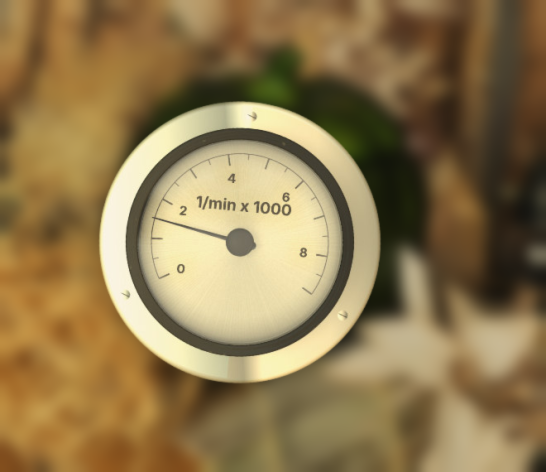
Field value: 1500,rpm
